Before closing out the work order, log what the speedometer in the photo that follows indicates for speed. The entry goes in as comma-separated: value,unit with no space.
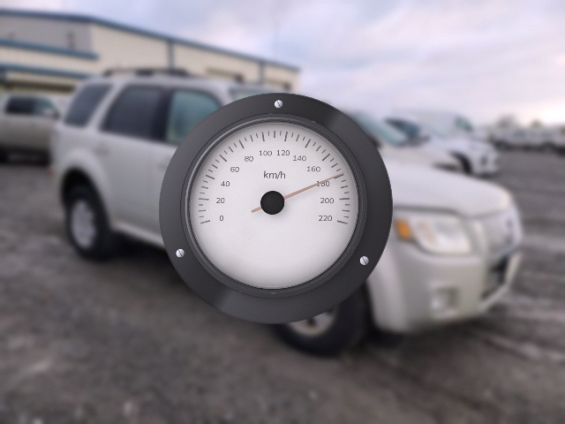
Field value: 180,km/h
